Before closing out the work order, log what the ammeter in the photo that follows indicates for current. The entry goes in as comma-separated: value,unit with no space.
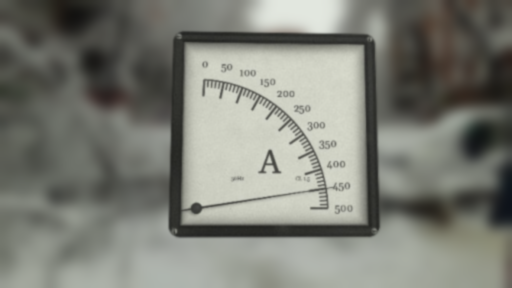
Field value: 450,A
